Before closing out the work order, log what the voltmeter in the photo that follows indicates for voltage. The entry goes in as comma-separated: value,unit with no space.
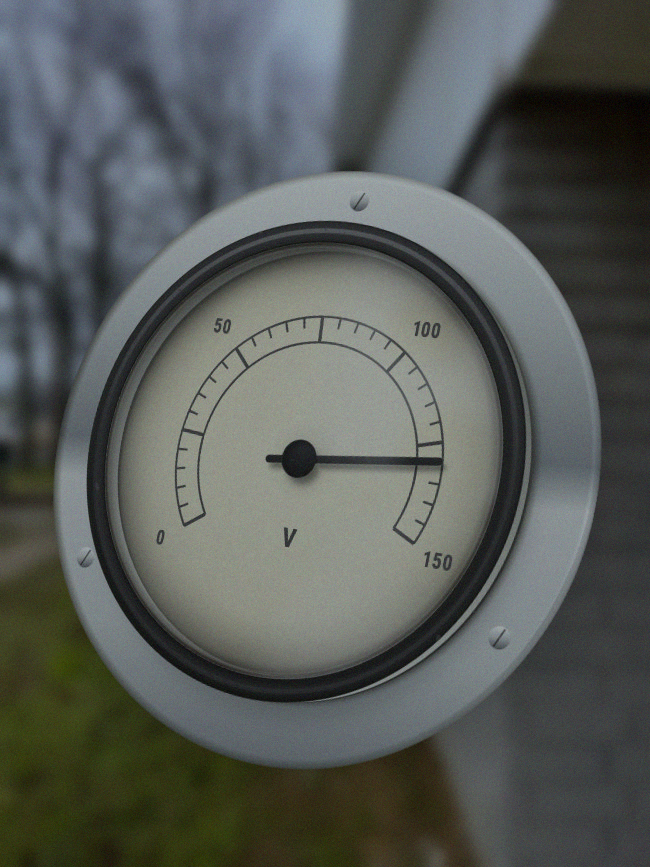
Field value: 130,V
